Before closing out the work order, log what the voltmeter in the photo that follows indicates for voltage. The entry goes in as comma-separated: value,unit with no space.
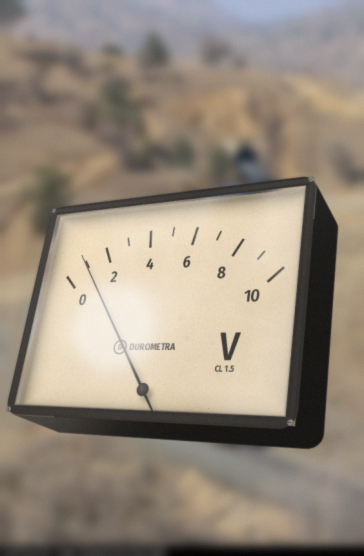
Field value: 1,V
